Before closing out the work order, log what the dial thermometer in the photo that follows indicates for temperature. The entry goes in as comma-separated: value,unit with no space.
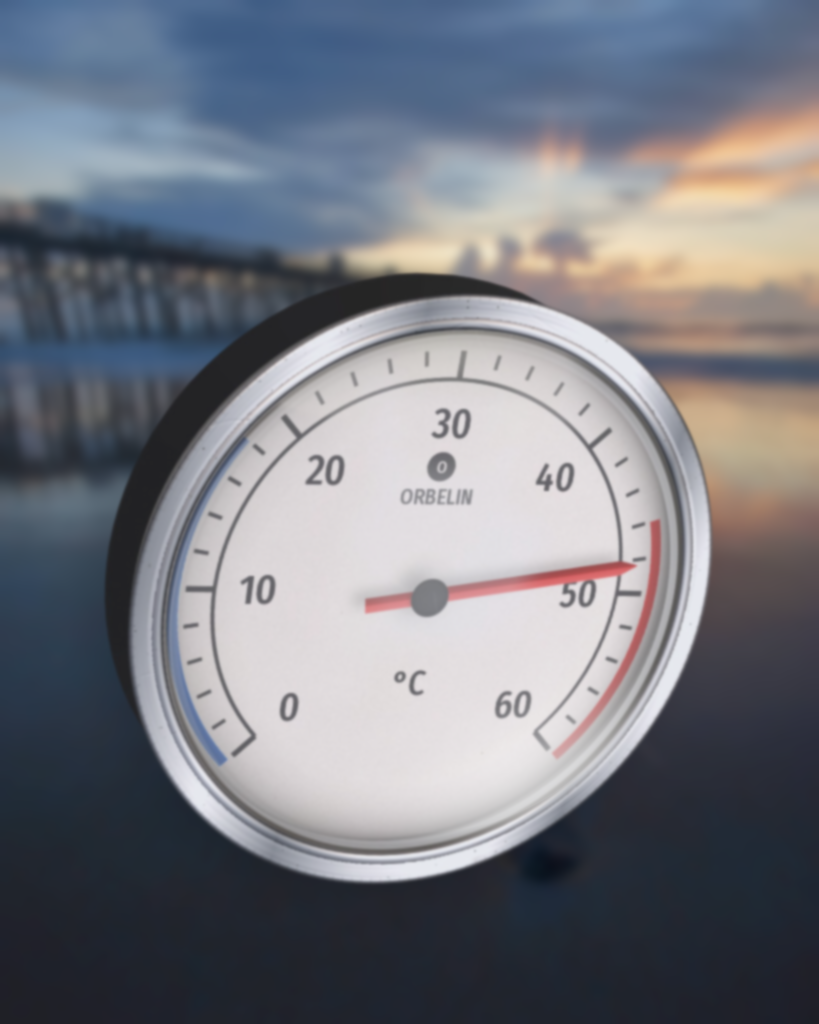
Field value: 48,°C
